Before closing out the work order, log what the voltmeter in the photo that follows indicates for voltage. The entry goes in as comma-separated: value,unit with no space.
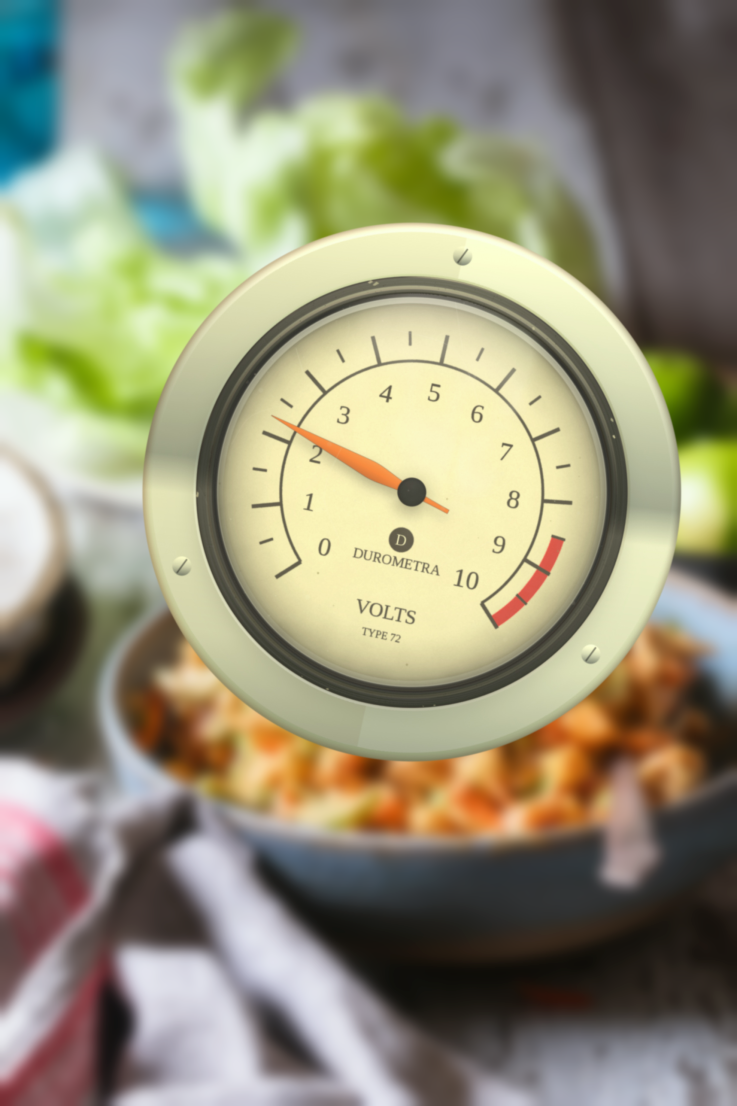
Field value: 2.25,V
